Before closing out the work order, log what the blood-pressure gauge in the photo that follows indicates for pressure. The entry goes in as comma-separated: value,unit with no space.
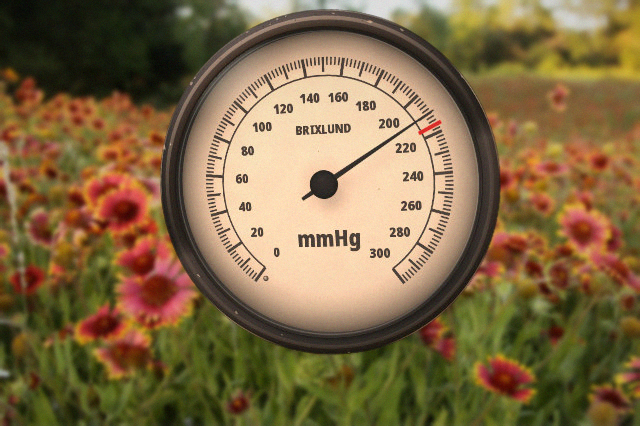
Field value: 210,mmHg
